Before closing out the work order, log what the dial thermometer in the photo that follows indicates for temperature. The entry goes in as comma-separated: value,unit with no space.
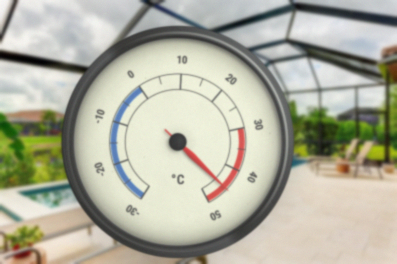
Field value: 45,°C
